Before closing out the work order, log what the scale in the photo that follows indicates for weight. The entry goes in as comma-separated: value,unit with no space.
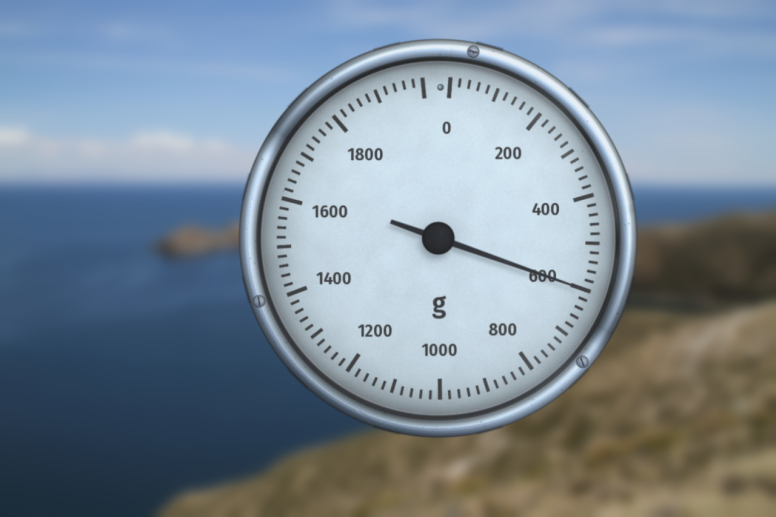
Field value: 600,g
